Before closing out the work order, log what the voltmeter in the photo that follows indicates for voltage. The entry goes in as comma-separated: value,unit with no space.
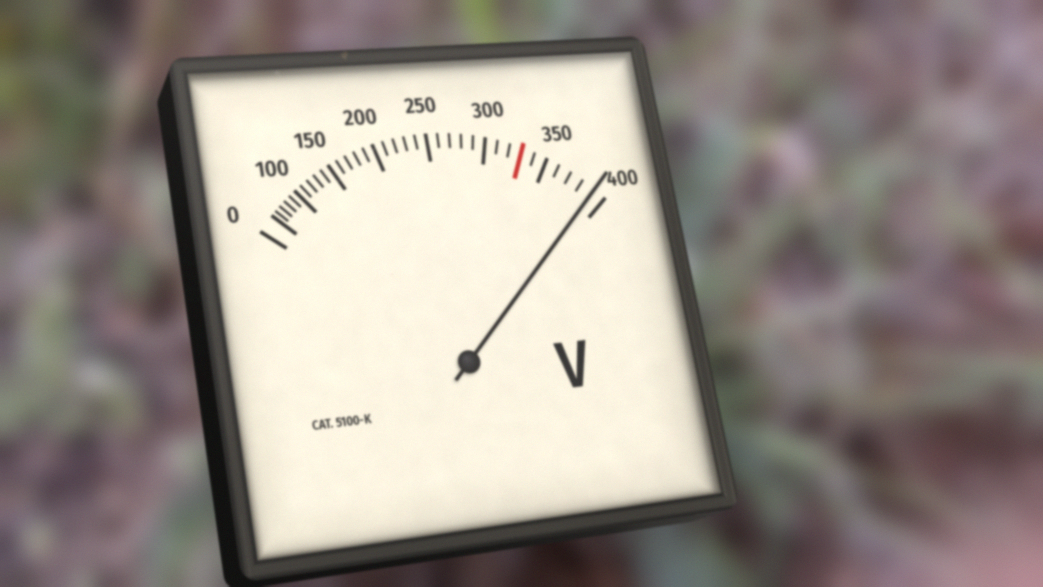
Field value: 390,V
